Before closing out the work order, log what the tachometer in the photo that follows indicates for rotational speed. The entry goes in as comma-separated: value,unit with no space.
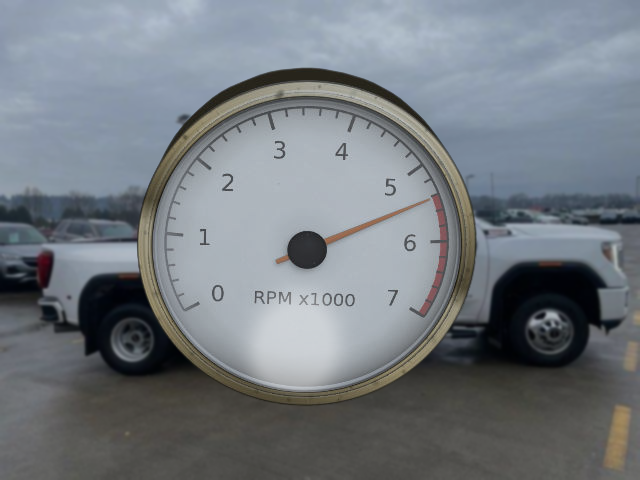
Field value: 5400,rpm
